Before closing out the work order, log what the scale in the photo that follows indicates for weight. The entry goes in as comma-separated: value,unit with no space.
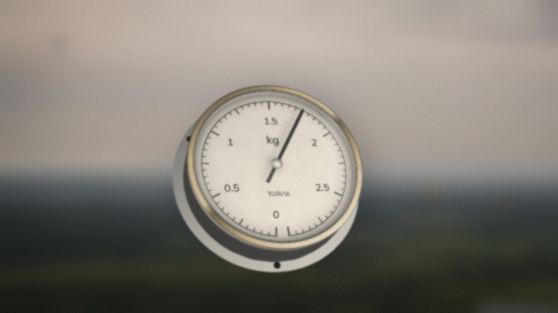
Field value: 1.75,kg
